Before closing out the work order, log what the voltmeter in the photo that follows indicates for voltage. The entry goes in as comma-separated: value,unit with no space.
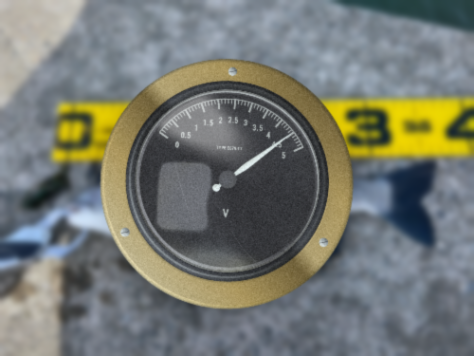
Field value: 4.5,V
